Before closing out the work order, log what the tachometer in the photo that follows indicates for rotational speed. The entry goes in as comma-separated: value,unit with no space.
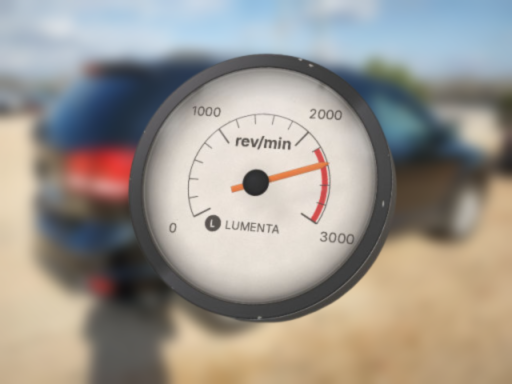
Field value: 2400,rpm
